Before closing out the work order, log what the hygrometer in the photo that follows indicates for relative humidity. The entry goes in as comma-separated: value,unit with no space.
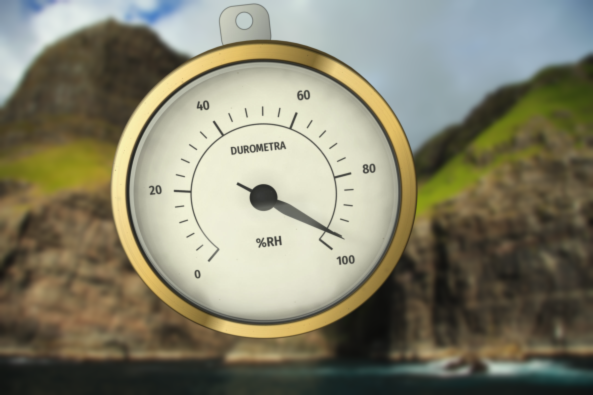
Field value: 96,%
